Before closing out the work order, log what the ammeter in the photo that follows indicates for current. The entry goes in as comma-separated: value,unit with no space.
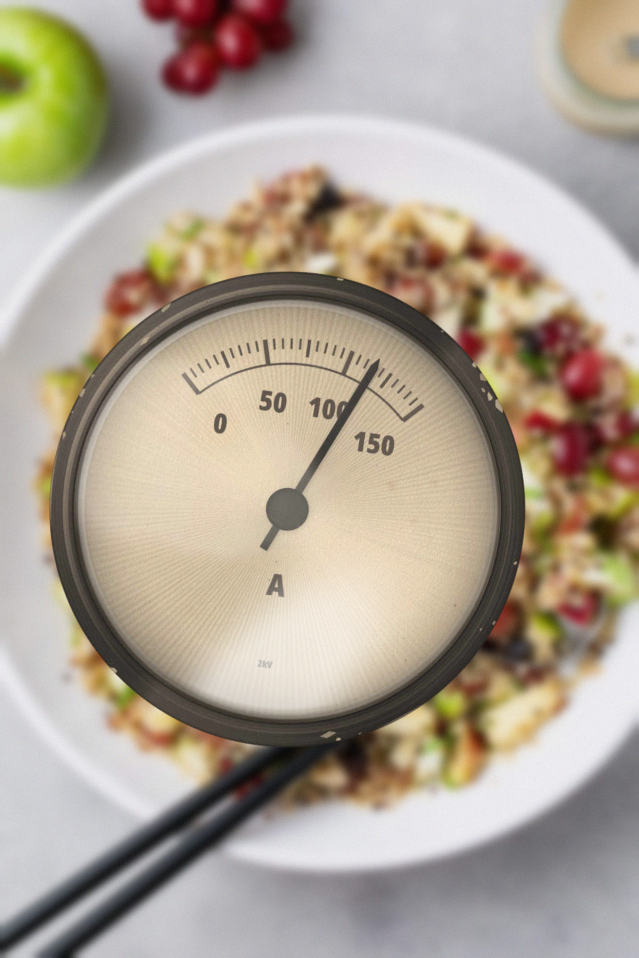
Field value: 115,A
